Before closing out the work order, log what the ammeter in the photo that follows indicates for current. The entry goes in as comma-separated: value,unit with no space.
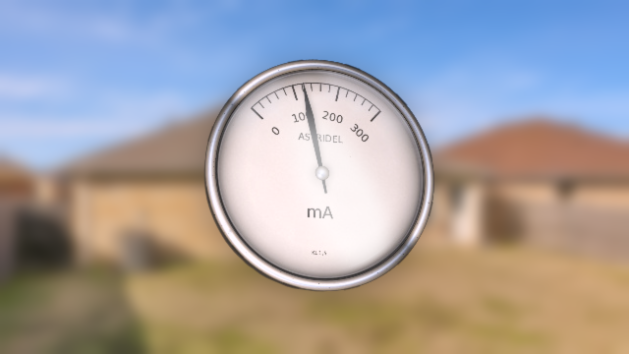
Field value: 120,mA
